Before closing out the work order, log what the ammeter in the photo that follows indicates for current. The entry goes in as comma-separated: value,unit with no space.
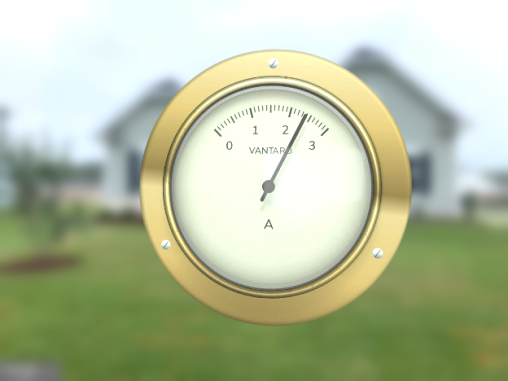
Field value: 2.4,A
